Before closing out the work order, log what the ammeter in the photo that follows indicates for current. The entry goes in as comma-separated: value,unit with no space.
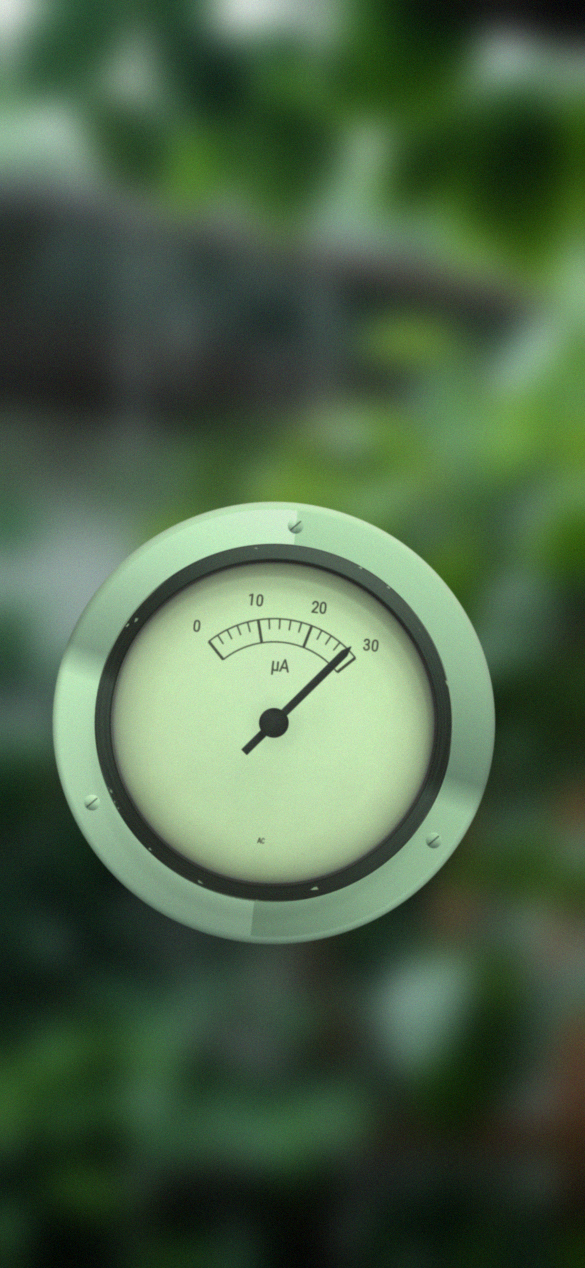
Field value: 28,µA
